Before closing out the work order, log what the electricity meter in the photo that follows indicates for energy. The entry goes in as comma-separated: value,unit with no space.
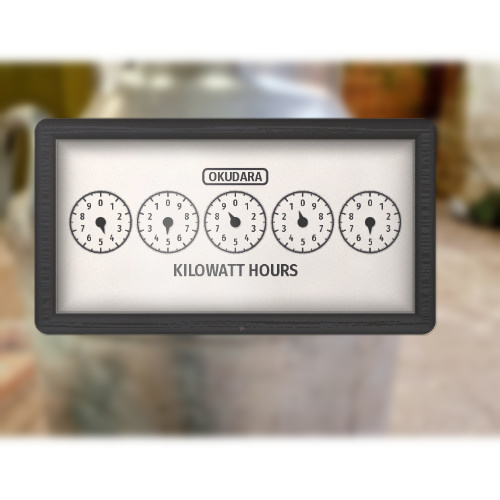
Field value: 44905,kWh
